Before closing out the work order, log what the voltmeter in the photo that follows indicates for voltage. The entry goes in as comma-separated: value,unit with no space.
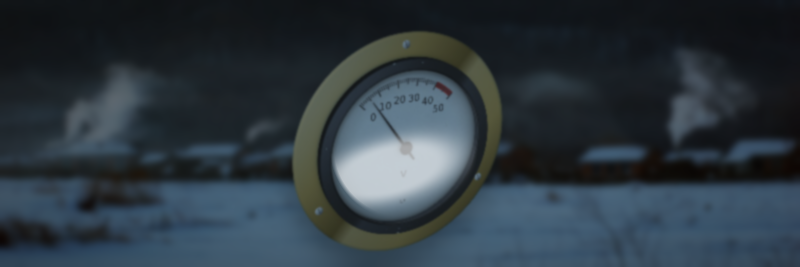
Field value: 5,V
